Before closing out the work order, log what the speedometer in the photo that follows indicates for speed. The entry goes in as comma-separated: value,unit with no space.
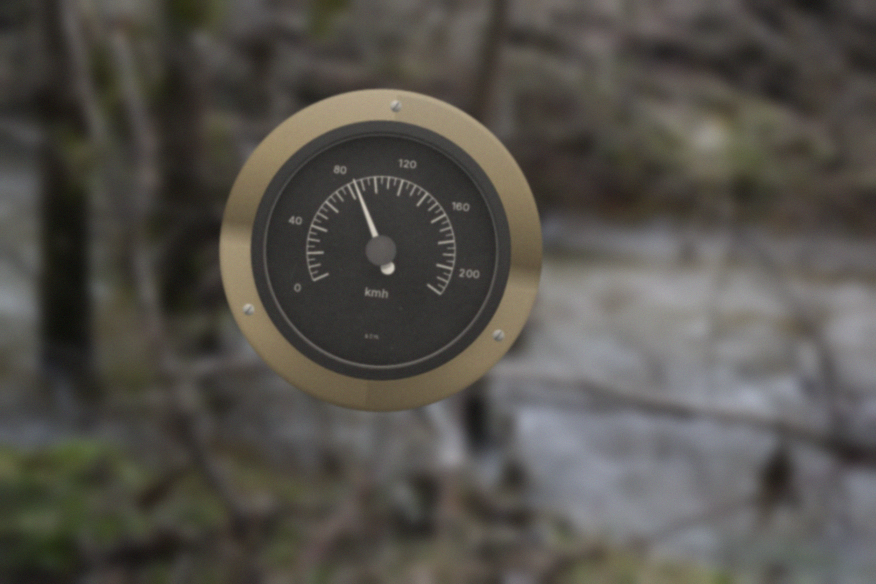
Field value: 85,km/h
